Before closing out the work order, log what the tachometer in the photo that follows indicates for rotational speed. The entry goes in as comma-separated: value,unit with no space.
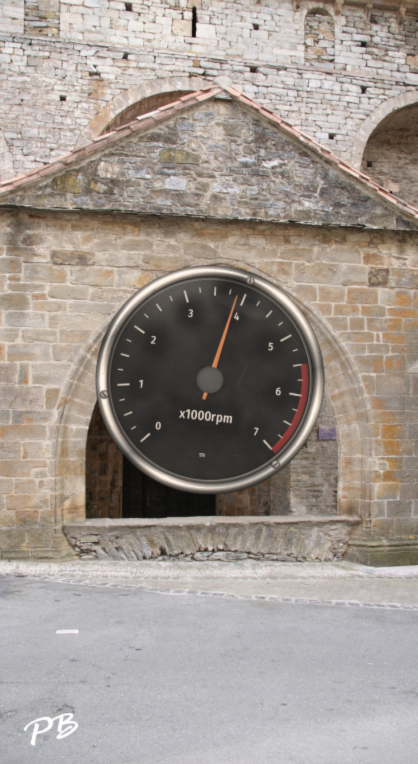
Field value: 3875,rpm
